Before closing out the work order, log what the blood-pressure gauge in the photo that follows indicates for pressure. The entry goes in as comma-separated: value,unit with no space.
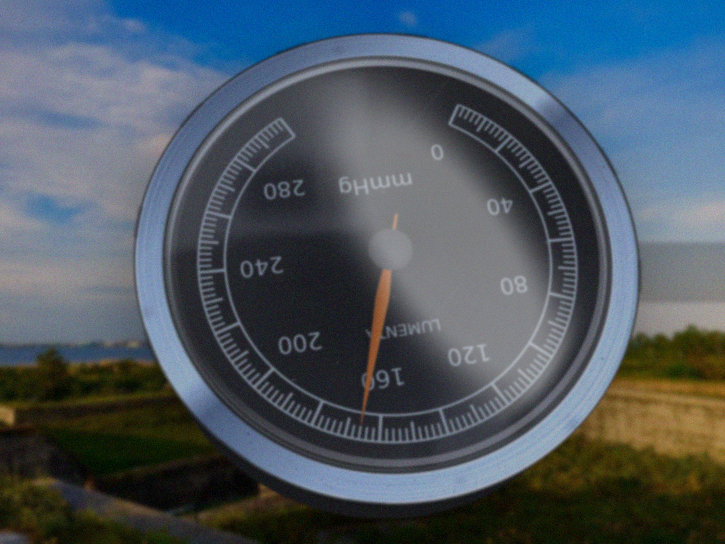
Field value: 166,mmHg
